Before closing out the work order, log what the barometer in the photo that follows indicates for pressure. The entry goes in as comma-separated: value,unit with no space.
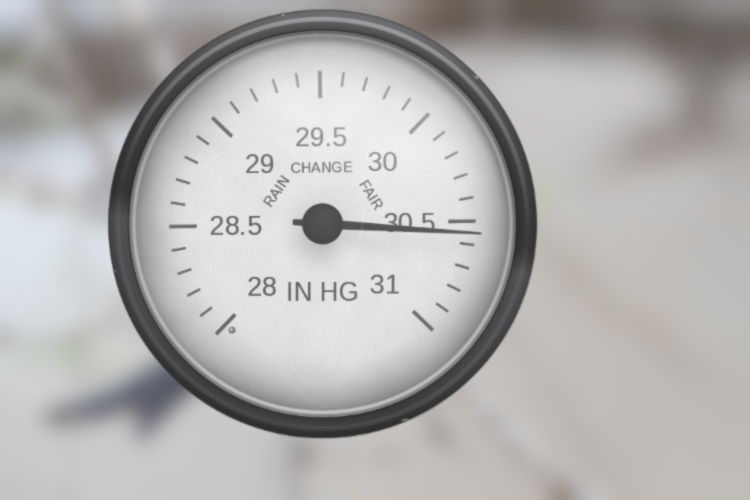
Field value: 30.55,inHg
